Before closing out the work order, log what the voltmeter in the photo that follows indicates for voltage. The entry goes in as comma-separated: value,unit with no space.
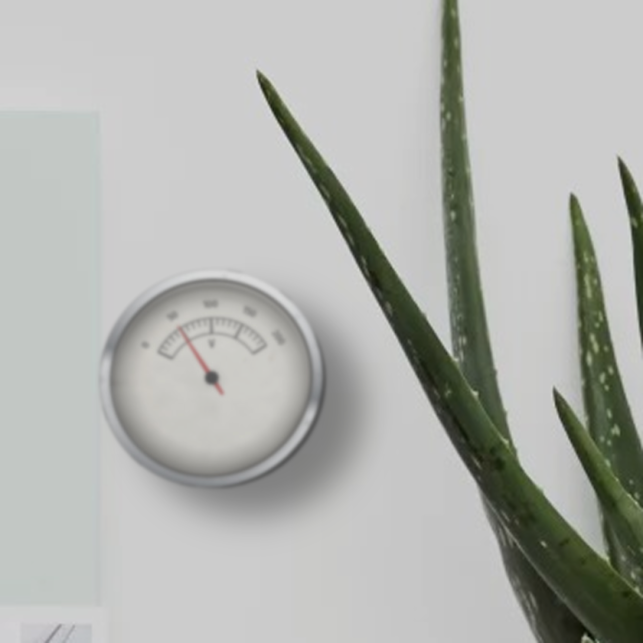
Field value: 50,V
